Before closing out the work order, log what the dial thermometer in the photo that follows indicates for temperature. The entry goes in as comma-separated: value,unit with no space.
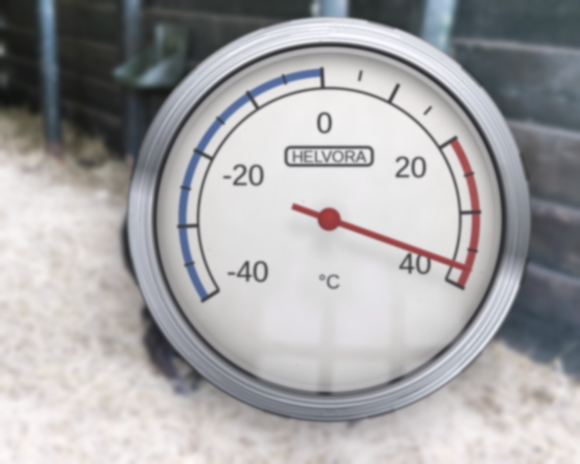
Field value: 37.5,°C
